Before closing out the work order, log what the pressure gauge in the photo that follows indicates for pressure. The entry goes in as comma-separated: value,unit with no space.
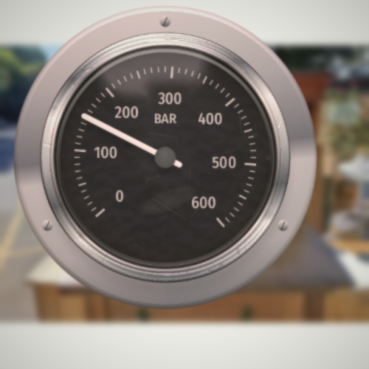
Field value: 150,bar
